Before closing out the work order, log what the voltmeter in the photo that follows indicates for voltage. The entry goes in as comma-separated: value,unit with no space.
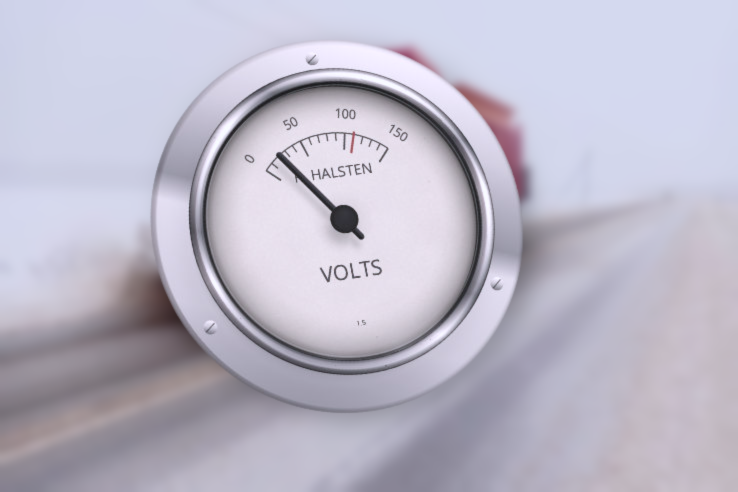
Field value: 20,V
